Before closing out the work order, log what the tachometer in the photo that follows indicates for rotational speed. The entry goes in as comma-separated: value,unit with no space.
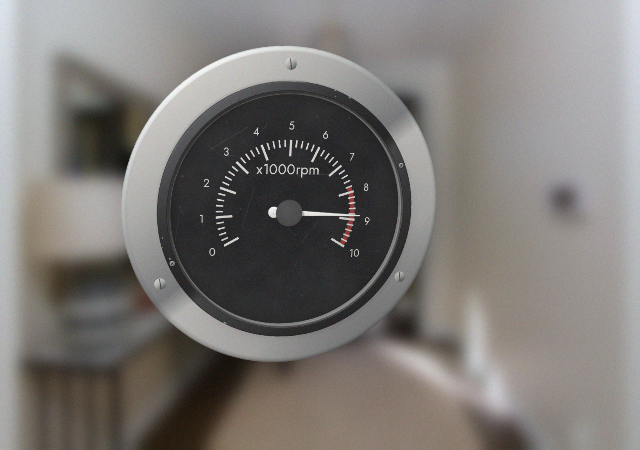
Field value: 8800,rpm
